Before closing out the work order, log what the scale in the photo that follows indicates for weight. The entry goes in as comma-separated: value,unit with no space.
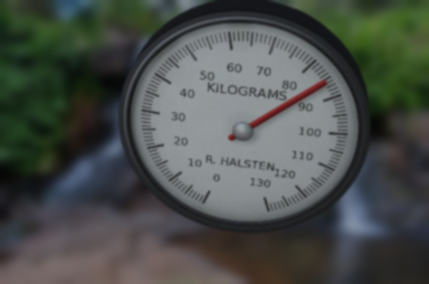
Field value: 85,kg
